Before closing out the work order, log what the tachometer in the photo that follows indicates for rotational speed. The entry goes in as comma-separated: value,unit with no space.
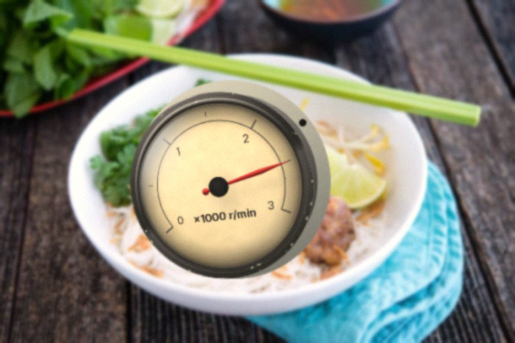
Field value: 2500,rpm
